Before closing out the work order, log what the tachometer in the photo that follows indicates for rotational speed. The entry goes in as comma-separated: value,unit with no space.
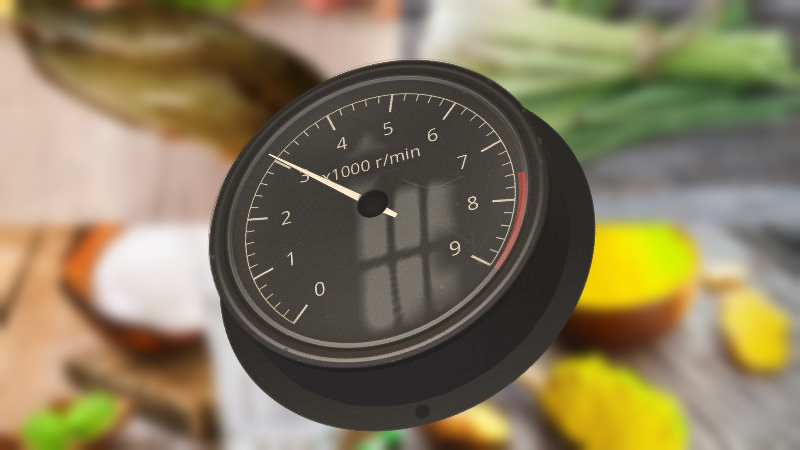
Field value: 3000,rpm
